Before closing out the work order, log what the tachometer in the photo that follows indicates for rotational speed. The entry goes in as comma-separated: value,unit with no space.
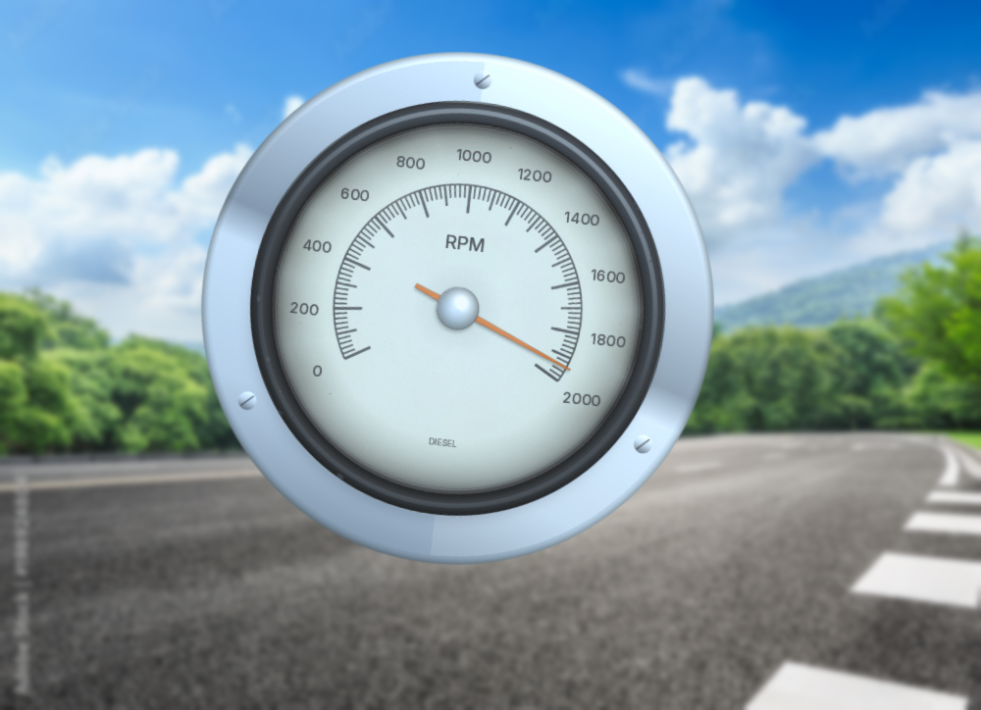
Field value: 1940,rpm
